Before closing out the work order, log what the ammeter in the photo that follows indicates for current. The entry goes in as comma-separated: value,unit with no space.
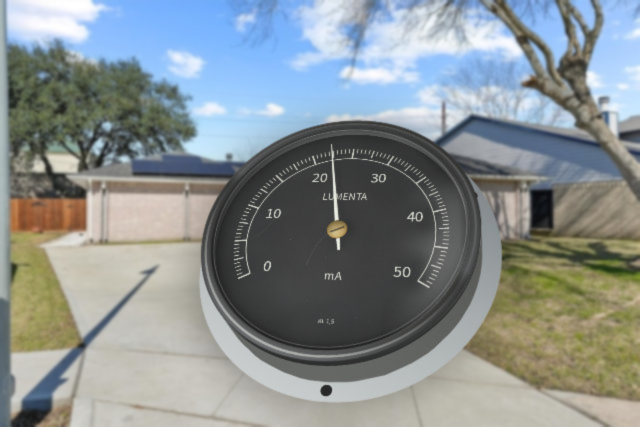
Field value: 22.5,mA
